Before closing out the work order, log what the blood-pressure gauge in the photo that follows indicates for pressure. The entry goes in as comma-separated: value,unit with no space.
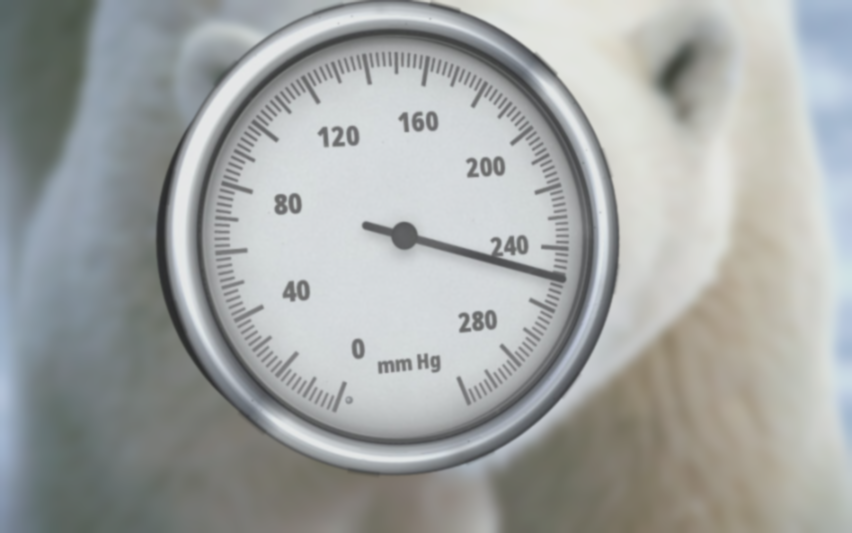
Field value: 250,mmHg
